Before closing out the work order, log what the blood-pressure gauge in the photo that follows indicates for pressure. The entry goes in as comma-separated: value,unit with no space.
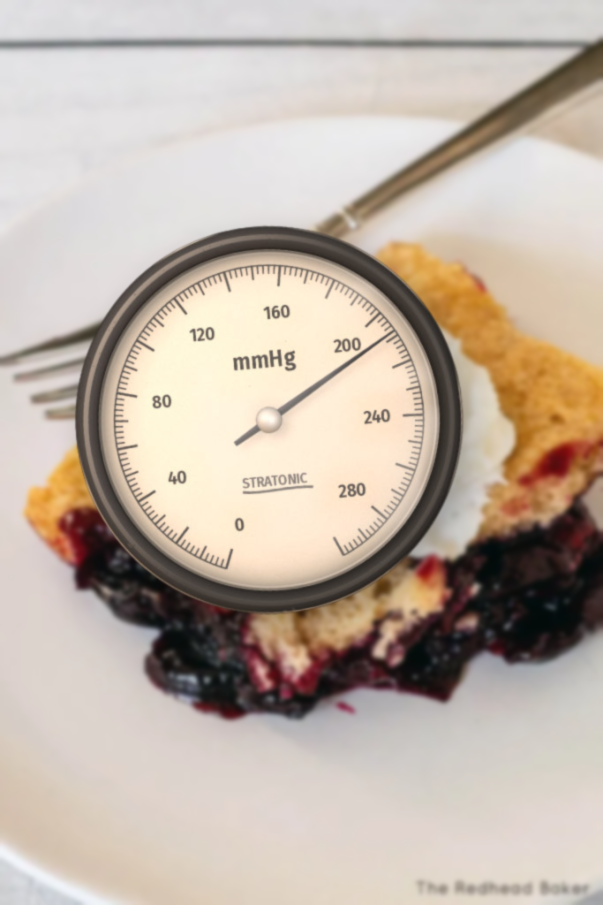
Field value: 208,mmHg
